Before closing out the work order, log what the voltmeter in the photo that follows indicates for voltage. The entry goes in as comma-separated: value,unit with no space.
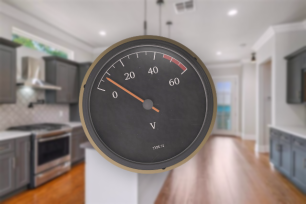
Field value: 7.5,V
